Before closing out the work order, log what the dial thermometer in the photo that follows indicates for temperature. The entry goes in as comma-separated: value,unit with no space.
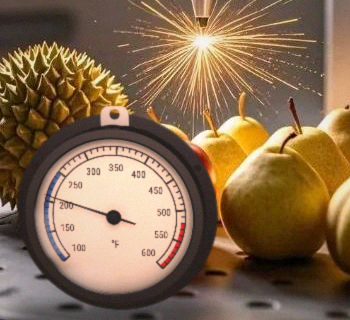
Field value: 210,°F
